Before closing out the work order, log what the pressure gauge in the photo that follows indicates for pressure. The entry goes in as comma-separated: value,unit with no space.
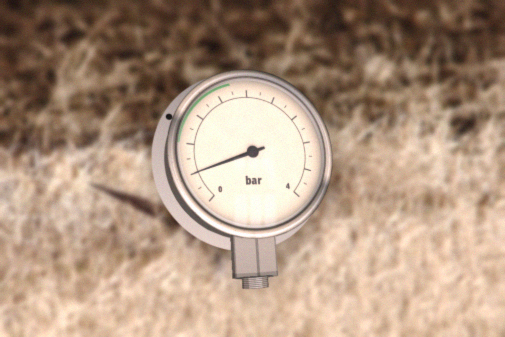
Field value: 0.4,bar
